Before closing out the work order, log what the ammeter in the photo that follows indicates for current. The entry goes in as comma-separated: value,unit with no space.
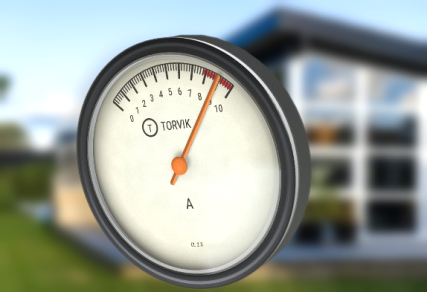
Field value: 9,A
